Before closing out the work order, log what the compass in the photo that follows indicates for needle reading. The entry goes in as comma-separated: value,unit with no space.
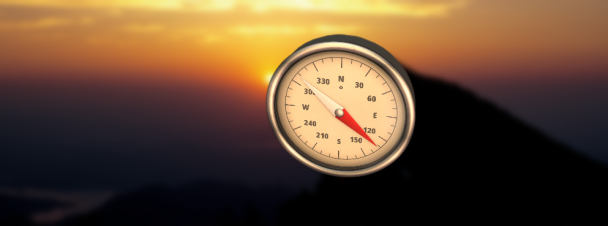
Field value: 130,°
